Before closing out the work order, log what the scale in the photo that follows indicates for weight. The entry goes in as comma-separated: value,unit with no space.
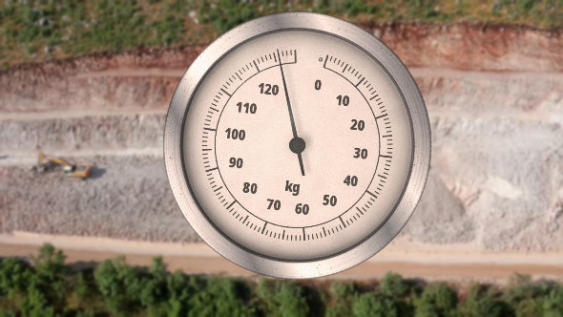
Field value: 126,kg
